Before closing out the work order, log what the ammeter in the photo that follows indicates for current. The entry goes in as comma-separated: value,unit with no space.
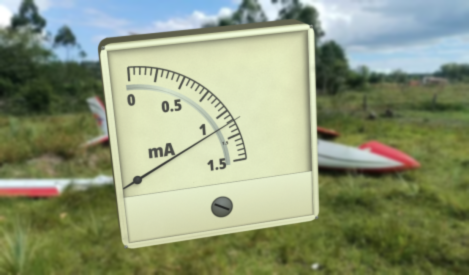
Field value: 1.1,mA
